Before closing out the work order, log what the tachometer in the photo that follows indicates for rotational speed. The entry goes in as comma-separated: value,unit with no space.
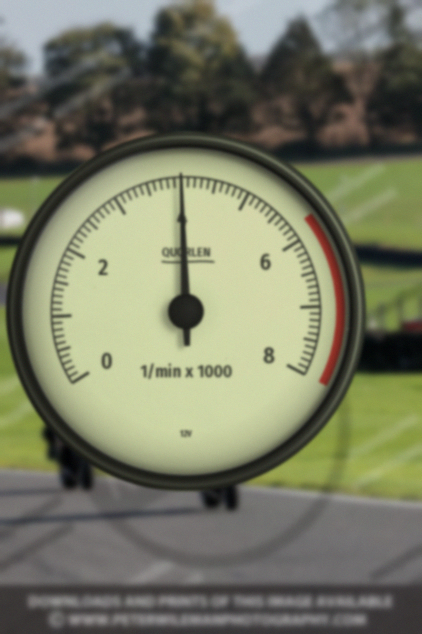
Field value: 4000,rpm
